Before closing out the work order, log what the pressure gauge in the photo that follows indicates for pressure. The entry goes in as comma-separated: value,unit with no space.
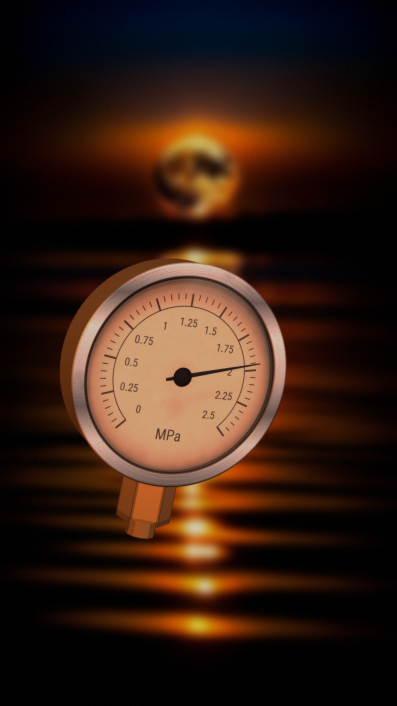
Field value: 1.95,MPa
